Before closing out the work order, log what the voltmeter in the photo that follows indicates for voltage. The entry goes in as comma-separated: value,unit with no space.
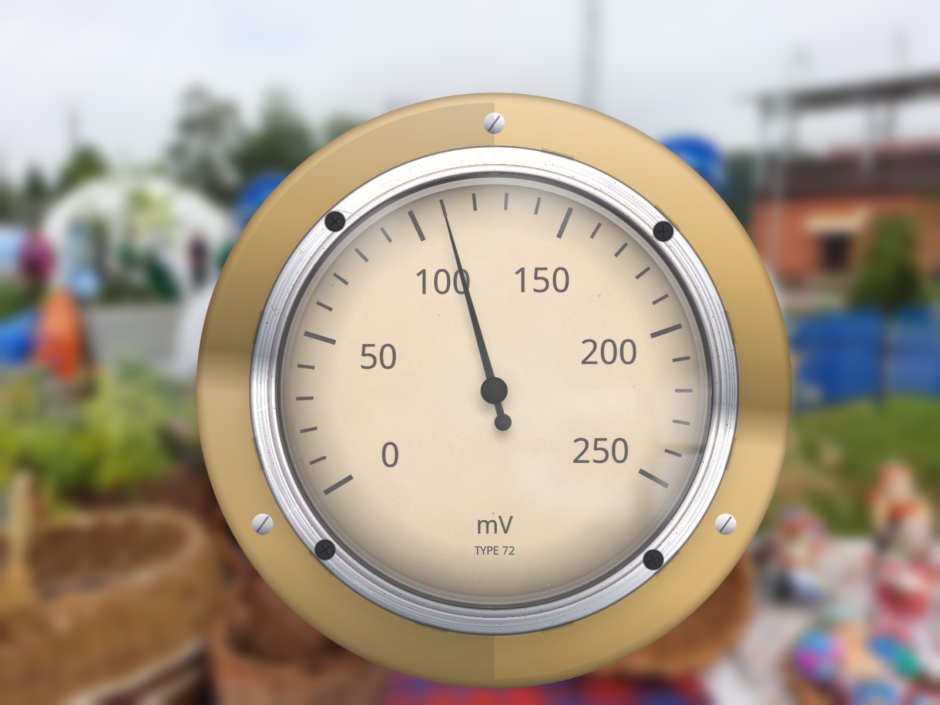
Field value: 110,mV
